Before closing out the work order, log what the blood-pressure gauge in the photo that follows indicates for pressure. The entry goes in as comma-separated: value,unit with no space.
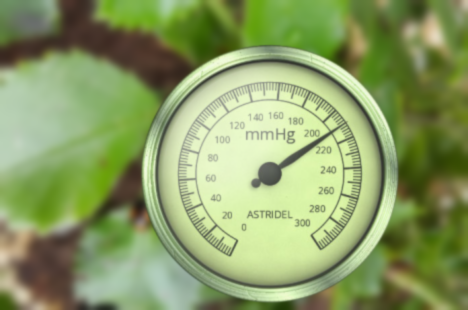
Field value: 210,mmHg
